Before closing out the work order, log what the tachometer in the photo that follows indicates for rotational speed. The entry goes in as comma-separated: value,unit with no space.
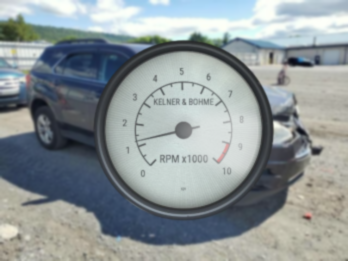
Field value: 1250,rpm
